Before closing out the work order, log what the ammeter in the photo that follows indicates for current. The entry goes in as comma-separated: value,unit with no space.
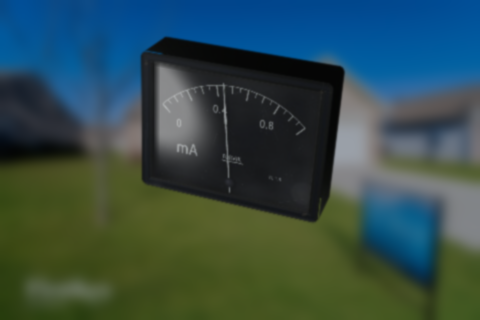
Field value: 0.45,mA
